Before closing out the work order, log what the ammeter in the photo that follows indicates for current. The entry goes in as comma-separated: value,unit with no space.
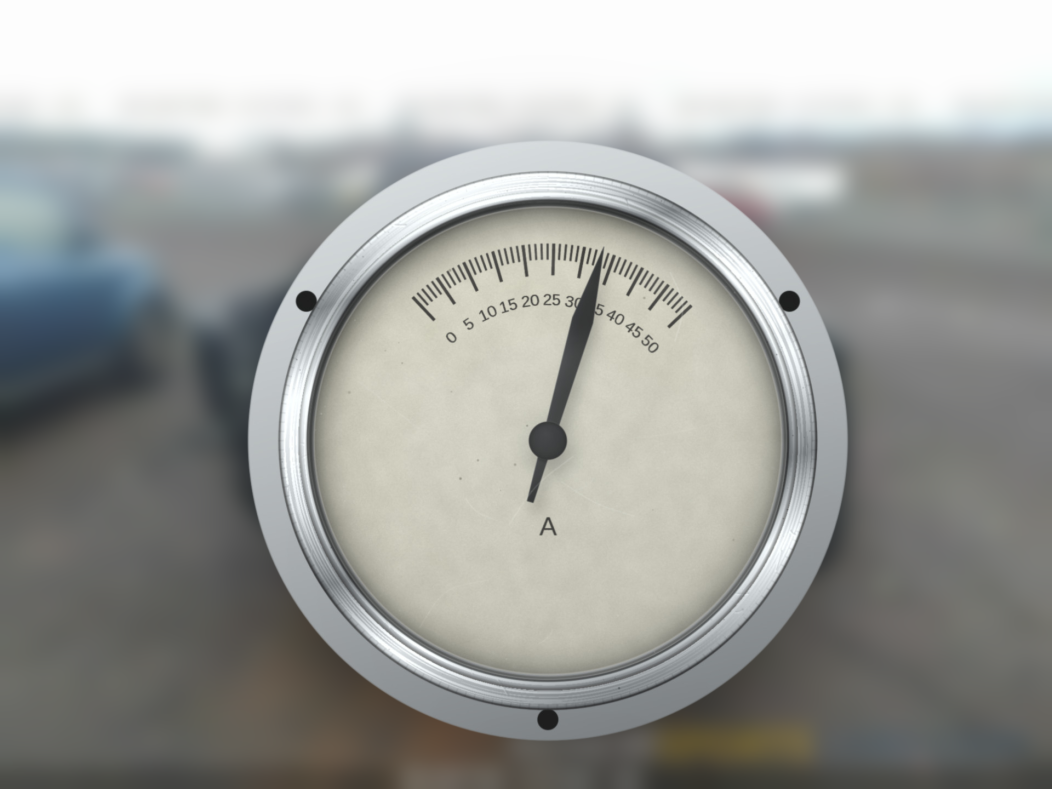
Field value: 33,A
